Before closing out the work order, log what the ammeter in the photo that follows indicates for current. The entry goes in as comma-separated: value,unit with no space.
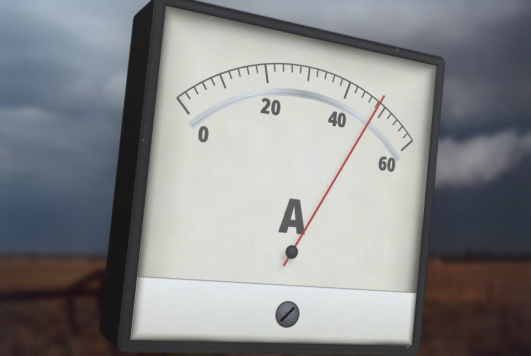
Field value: 48,A
